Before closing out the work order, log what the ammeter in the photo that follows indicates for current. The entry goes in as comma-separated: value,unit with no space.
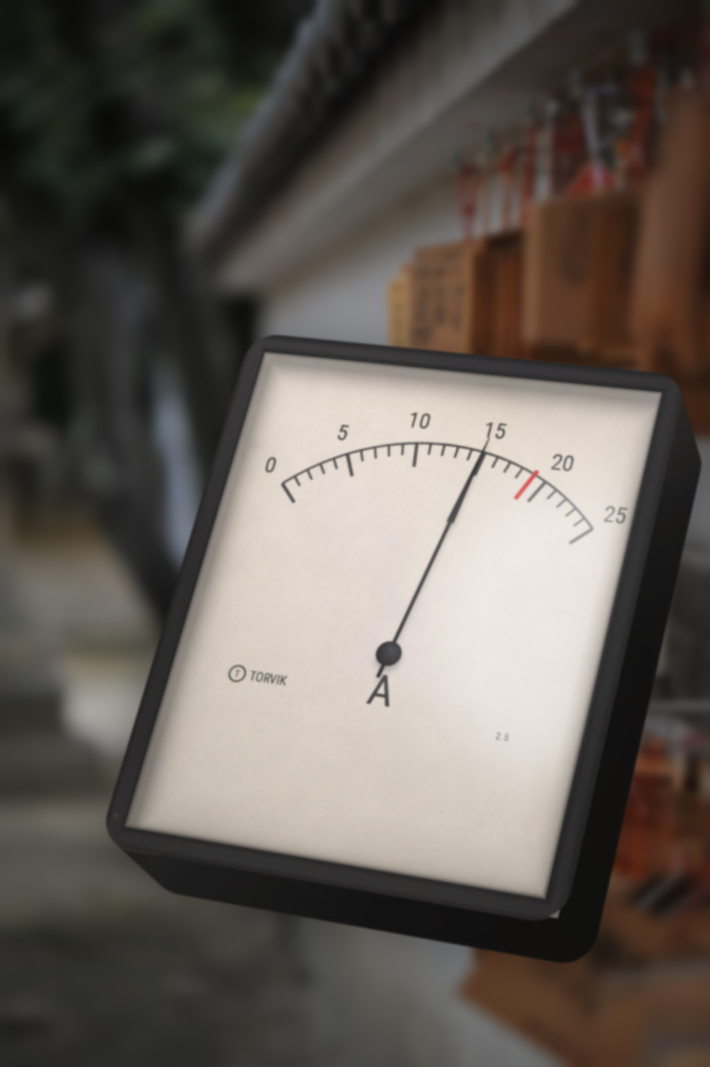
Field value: 15,A
